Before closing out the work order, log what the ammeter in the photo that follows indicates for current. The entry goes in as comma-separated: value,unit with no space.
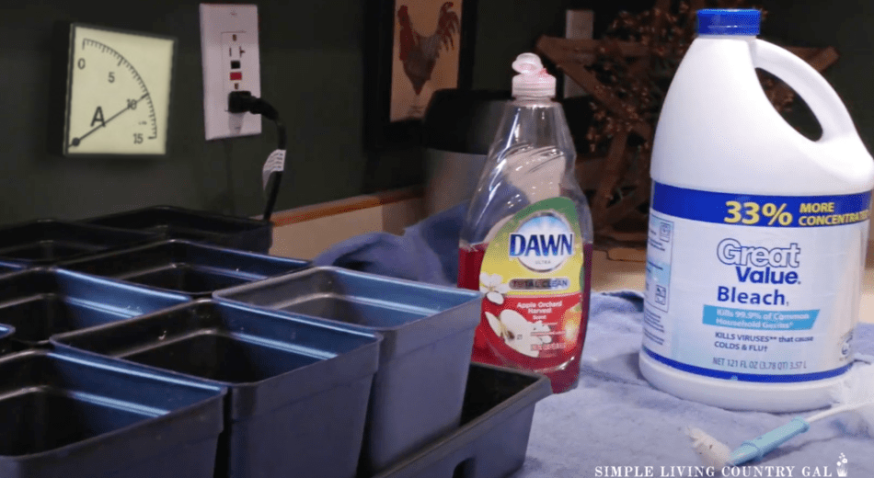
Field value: 10,A
